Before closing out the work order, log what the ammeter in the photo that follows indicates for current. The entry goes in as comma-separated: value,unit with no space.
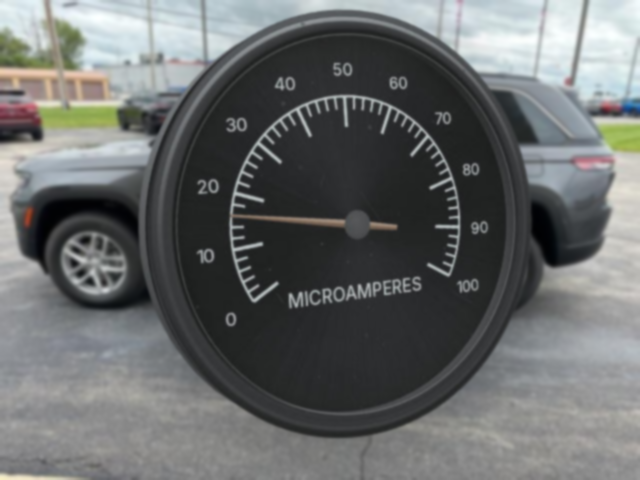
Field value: 16,µA
